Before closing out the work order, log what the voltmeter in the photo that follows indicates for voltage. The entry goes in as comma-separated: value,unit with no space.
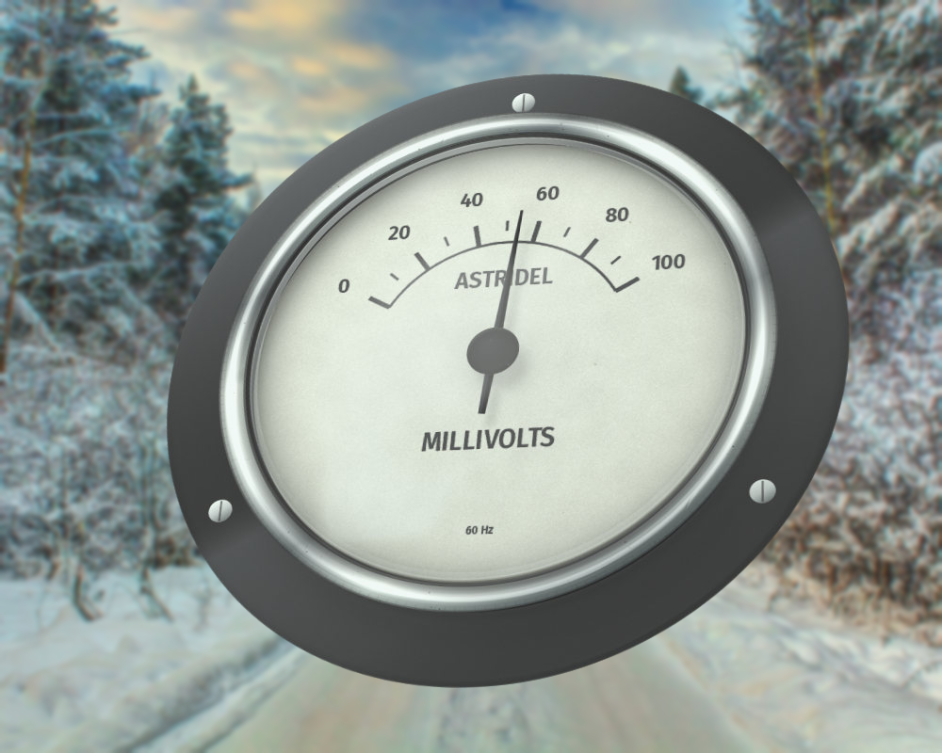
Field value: 55,mV
